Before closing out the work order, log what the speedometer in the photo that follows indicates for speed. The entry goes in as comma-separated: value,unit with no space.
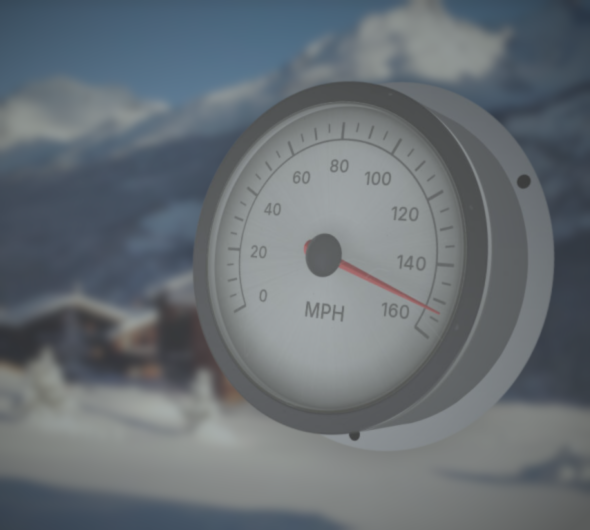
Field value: 152.5,mph
